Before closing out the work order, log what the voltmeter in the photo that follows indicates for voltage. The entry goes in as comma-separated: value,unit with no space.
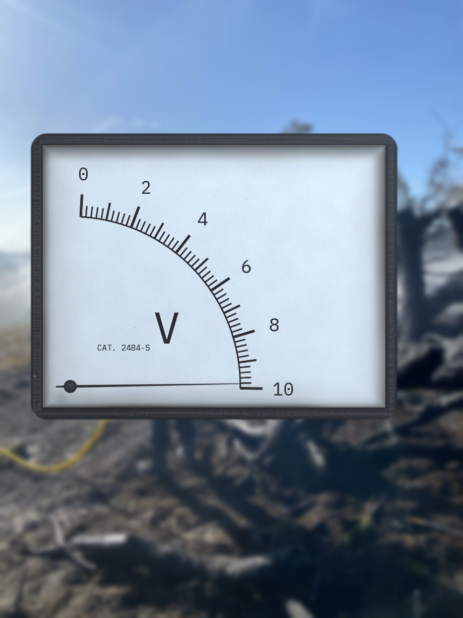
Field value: 9.8,V
